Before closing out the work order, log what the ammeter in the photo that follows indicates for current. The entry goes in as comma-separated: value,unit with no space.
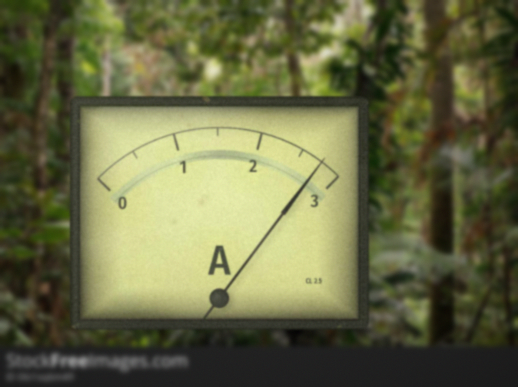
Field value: 2.75,A
